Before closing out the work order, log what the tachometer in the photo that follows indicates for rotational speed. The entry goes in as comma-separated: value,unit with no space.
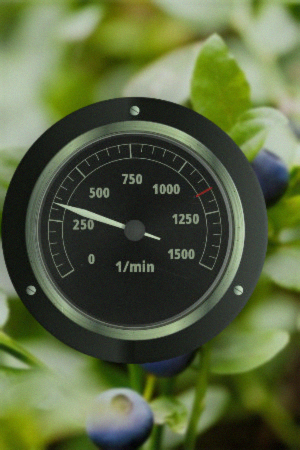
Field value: 325,rpm
